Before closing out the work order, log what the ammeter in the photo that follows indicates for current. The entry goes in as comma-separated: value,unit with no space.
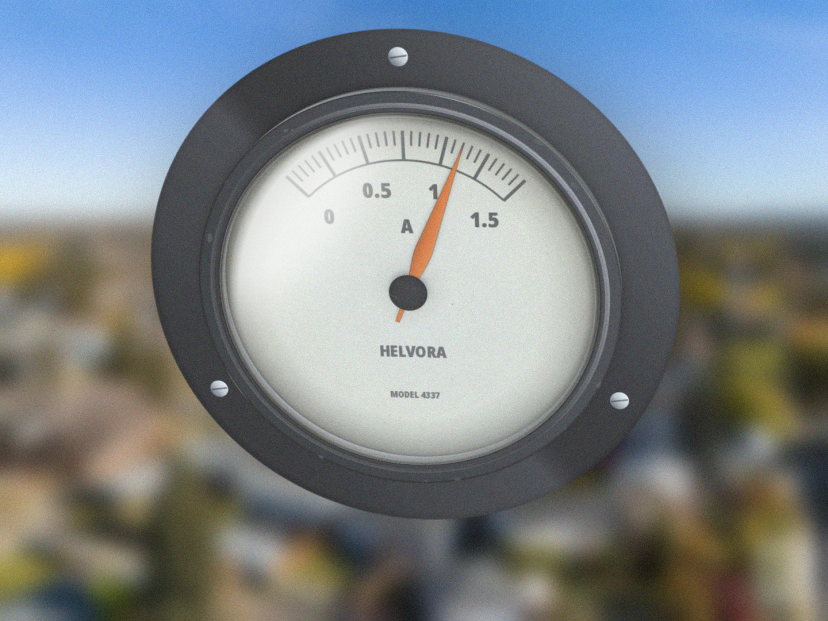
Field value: 1.1,A
